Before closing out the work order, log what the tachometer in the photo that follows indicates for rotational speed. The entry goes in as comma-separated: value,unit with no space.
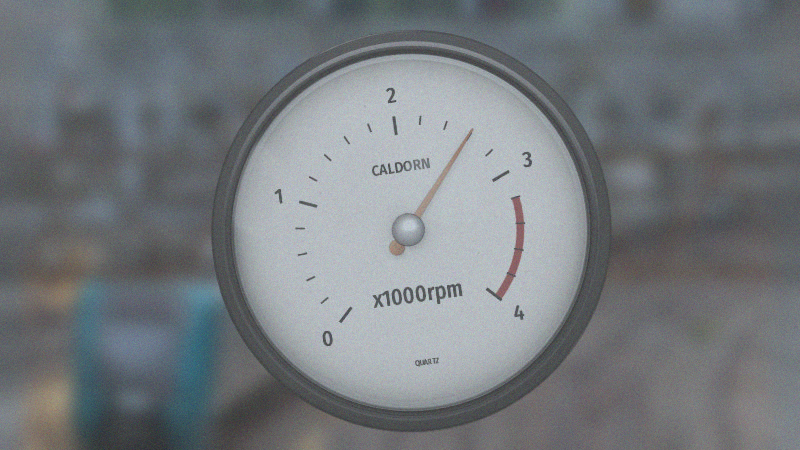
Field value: 2600,rpm
